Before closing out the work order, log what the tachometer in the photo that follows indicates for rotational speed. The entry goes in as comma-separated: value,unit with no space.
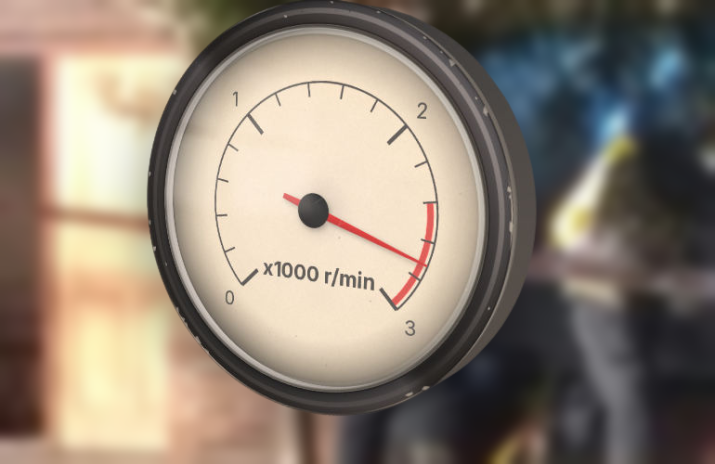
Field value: 2700,rpm
